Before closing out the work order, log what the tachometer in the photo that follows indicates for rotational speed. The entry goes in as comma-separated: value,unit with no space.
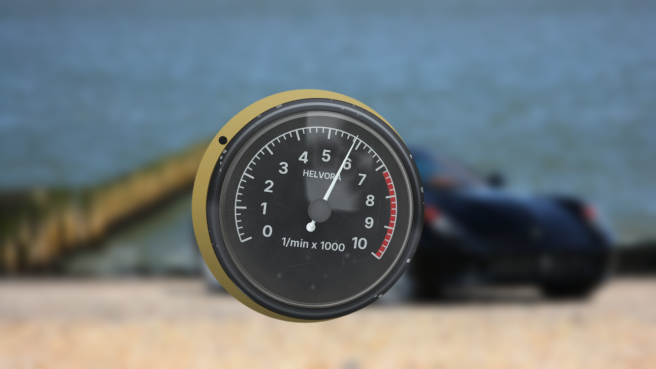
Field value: 5800,rpm
